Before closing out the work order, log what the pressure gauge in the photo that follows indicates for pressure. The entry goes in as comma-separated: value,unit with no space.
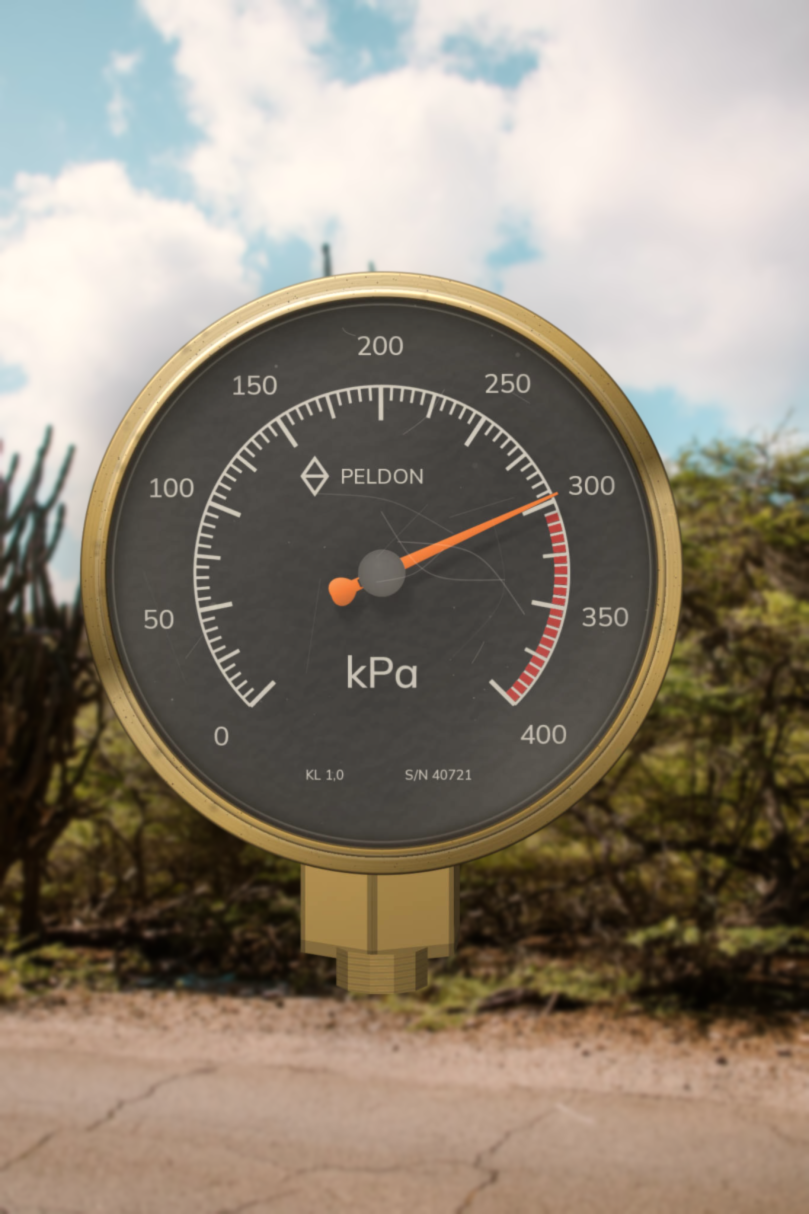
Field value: 297.5,kPa
